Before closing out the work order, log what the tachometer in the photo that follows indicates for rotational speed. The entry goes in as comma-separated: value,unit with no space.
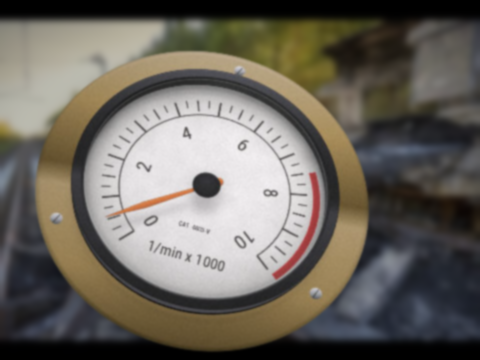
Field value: 500,rpm
